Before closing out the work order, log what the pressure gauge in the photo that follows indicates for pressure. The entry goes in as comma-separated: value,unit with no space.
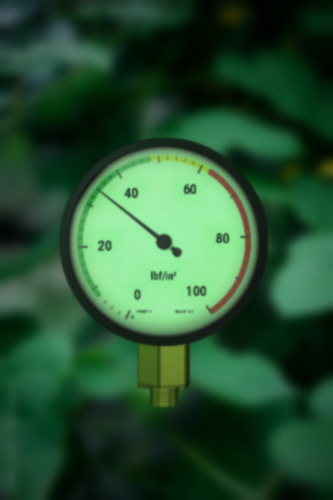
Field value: 34,psi
